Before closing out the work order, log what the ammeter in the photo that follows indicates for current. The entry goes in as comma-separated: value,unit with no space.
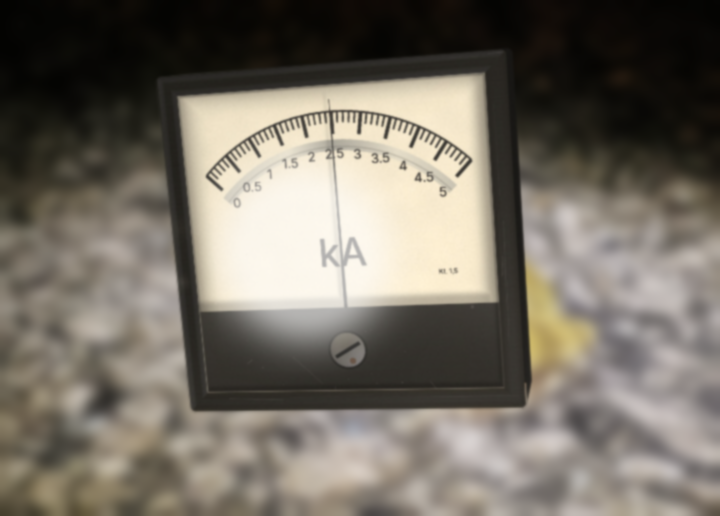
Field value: 2.5,kA
